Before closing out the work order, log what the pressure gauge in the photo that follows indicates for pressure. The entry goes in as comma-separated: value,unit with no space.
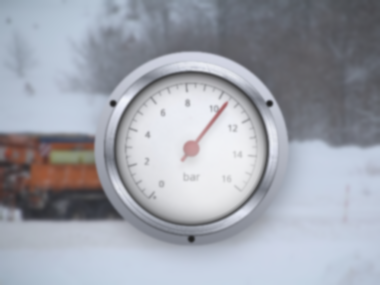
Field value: 10.5,bar
